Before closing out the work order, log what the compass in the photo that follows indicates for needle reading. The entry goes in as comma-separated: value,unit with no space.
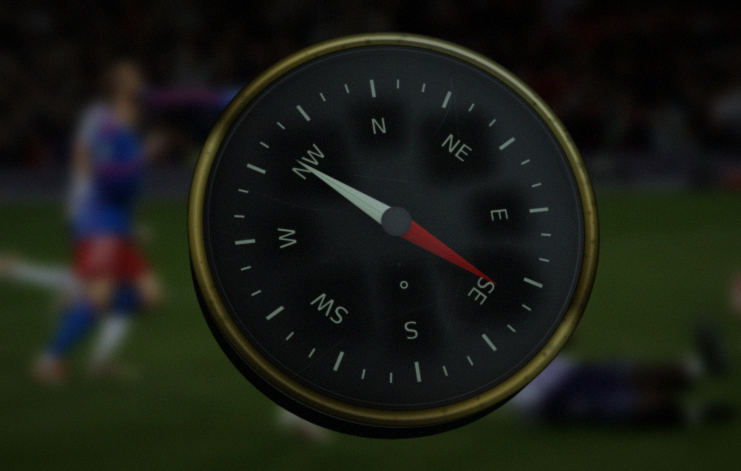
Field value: 130,°
